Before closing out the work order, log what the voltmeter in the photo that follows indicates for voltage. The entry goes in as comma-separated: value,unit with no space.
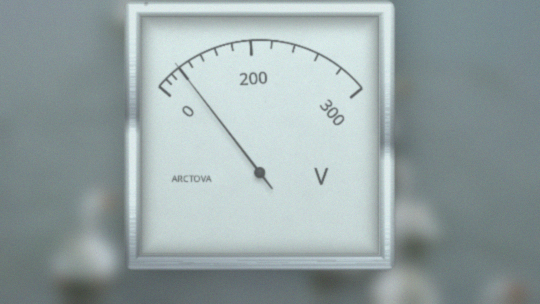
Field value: 100,V
